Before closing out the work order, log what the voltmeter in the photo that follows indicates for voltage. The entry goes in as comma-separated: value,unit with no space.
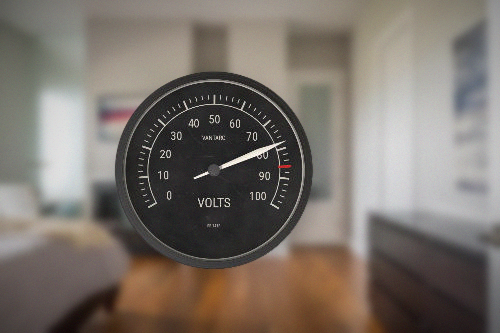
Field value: 78,V
